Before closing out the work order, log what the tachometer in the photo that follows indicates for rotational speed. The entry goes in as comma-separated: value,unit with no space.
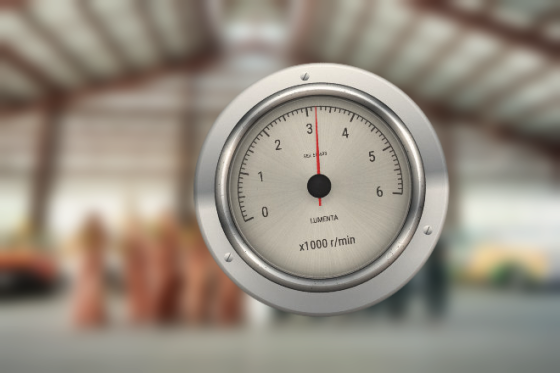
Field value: 3200,rpm
